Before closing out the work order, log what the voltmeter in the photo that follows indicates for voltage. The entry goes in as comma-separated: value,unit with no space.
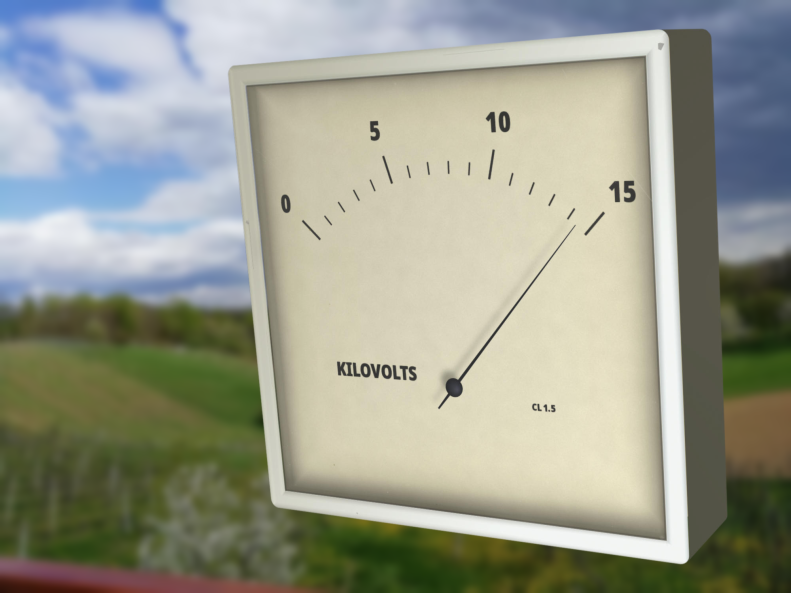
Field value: 14.5,kV
